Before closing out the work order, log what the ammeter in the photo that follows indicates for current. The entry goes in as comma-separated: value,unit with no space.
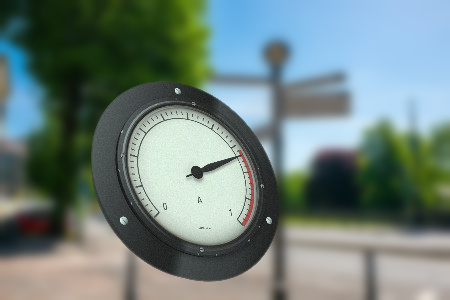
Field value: 0.74,A
